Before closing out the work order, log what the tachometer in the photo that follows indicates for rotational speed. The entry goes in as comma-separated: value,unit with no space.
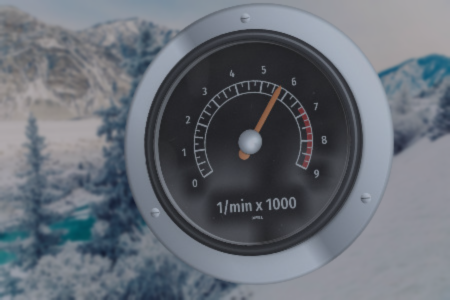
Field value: 5750,rpm
